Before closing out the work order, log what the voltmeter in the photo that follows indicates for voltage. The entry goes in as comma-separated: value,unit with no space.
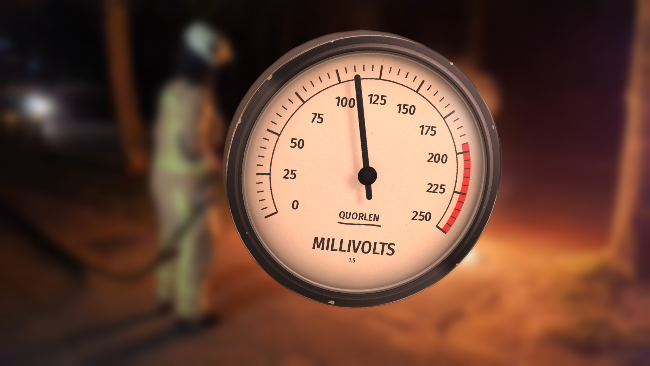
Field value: 110,mV
